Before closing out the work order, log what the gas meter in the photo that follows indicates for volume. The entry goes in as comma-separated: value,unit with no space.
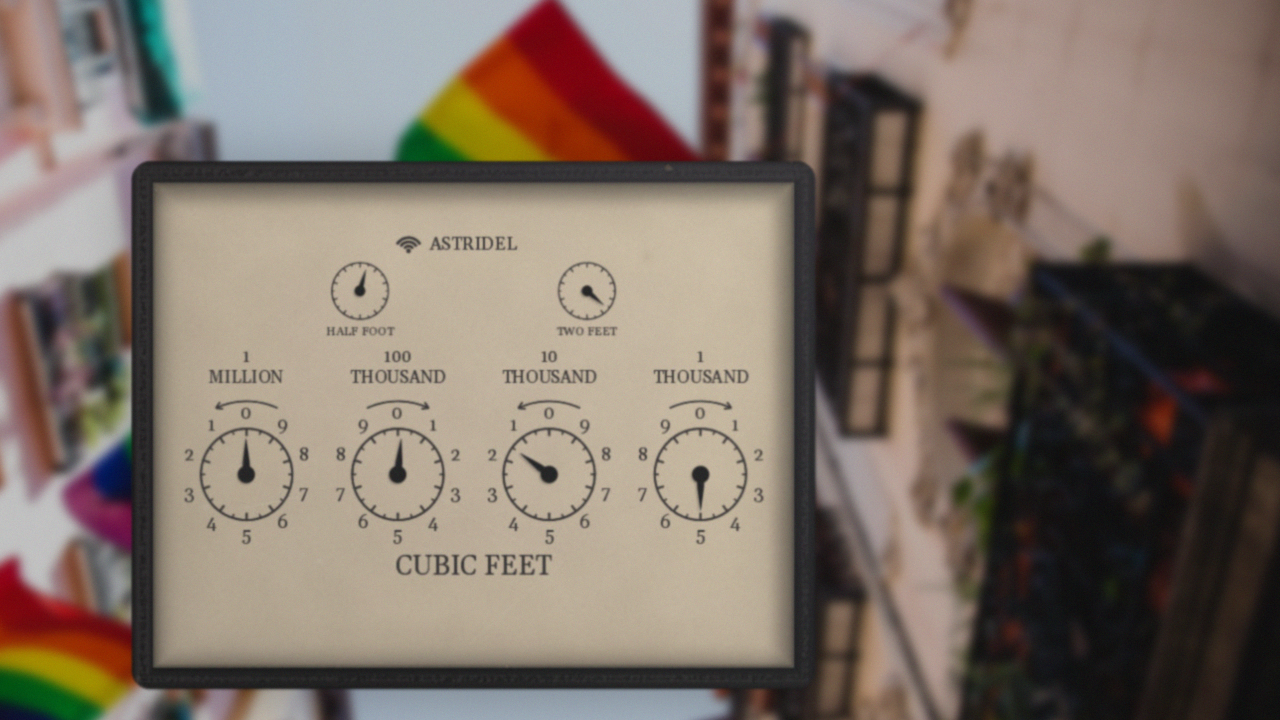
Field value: 1500,ft³
